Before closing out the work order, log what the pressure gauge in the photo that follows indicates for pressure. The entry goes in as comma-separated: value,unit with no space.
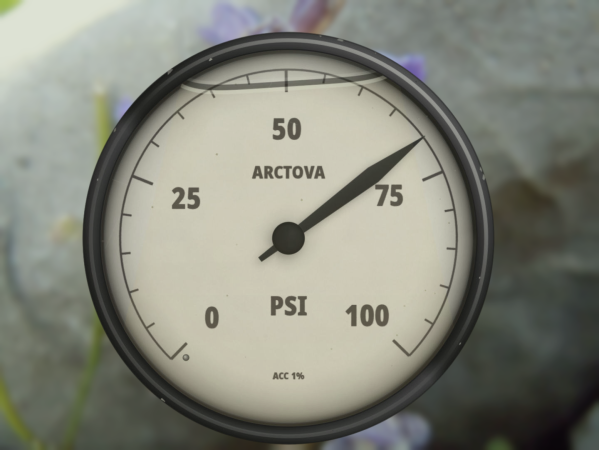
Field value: 70,psi
